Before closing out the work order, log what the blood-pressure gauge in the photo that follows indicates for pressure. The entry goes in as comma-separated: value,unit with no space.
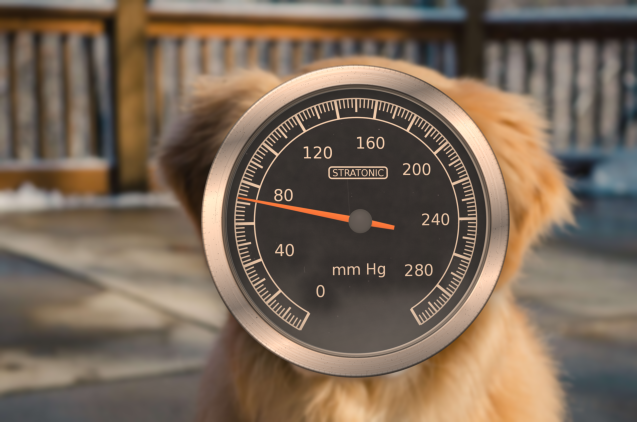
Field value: 72,mmHg
